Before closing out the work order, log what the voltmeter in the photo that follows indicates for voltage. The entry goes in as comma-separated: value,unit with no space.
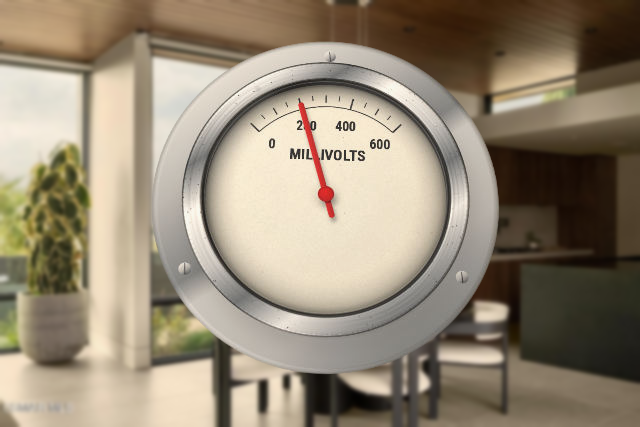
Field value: 200,mV
